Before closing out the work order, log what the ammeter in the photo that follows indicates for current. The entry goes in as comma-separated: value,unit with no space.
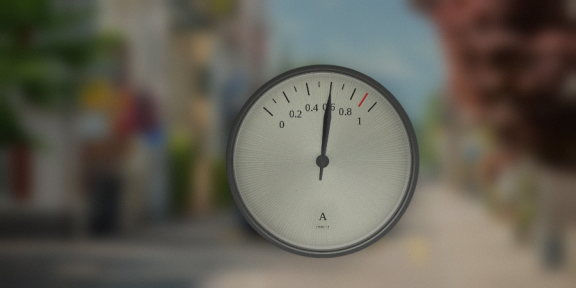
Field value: 0.6,A
